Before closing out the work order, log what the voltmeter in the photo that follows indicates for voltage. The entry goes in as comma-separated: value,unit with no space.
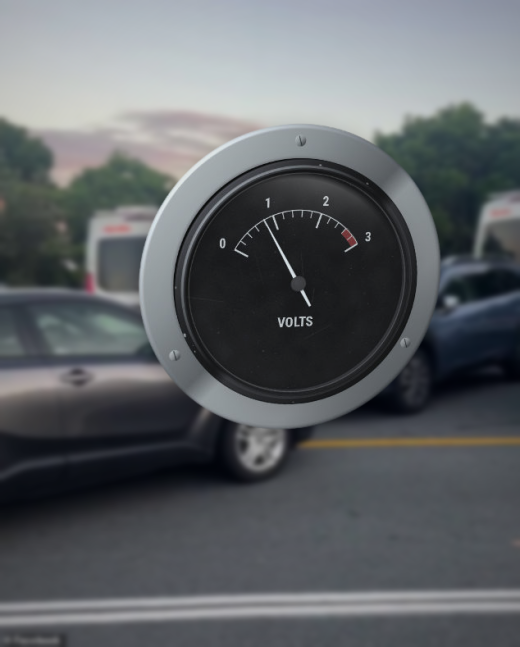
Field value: 0.8,V
